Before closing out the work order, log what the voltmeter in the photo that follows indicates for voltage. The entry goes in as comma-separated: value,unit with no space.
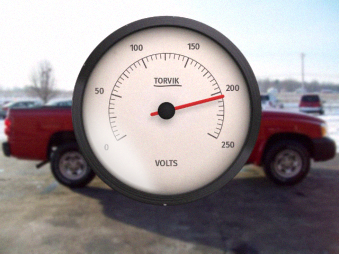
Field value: 205,V
